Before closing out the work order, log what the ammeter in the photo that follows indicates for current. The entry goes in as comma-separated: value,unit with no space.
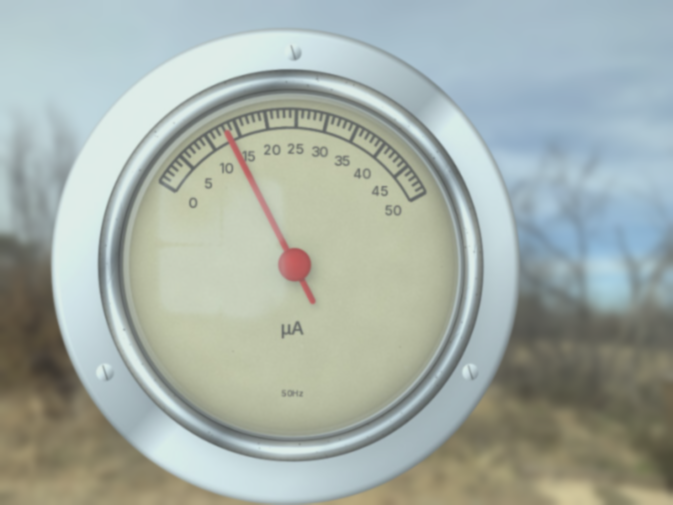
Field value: 13,µA
